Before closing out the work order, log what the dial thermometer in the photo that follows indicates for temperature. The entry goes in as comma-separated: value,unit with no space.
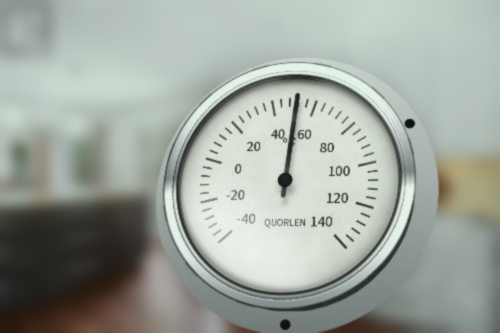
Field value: 52,°F
